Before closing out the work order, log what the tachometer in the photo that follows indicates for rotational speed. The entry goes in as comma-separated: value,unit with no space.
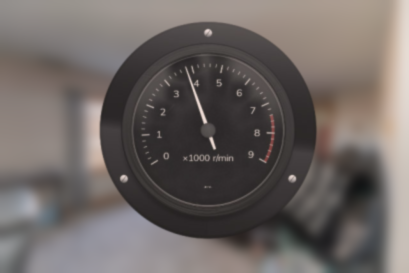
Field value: 3800,rpm
